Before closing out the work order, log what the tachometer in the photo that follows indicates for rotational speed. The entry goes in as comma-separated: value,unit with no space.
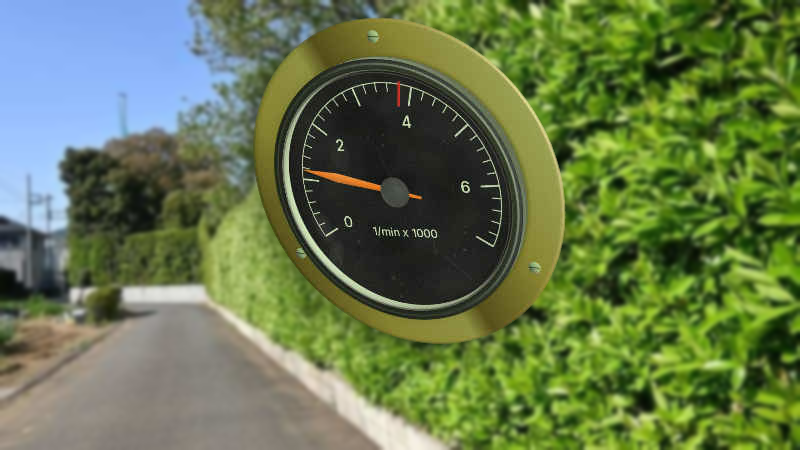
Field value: 1200,rpm
